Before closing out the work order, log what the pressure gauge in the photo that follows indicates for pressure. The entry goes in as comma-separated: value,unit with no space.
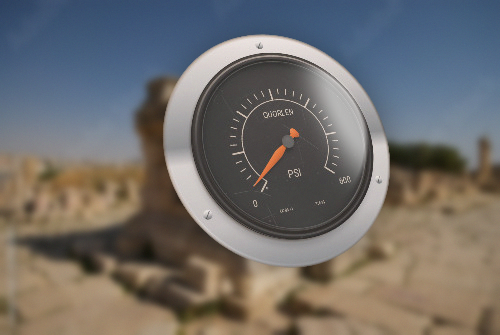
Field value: 20,psi
